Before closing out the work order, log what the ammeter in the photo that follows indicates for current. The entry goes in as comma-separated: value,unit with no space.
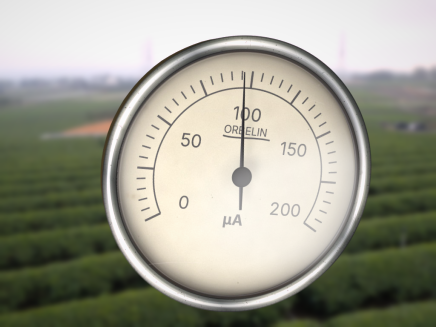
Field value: 95,µA
